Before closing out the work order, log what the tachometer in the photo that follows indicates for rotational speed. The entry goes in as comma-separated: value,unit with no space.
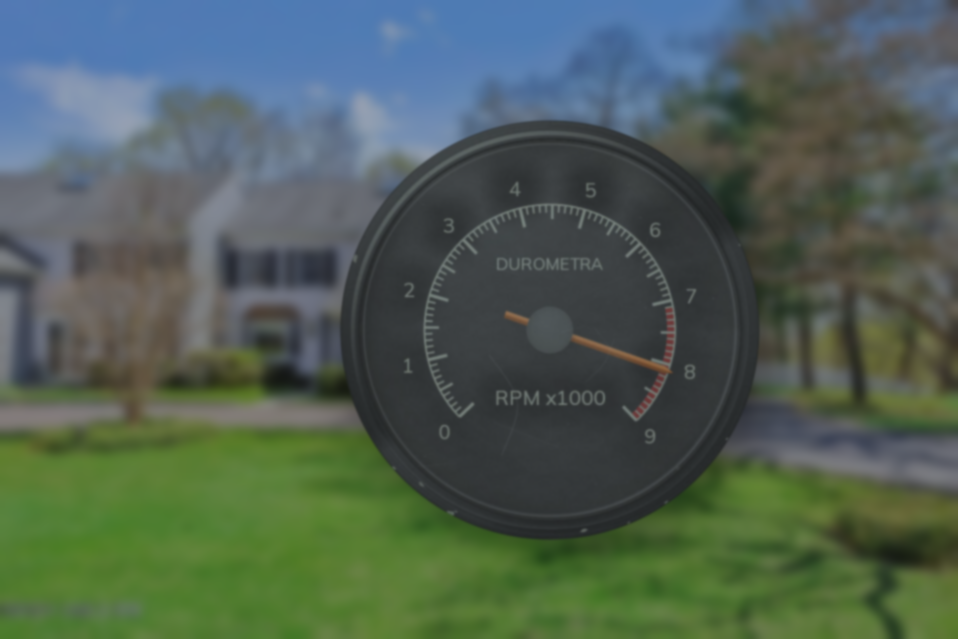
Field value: 8100,rpm
